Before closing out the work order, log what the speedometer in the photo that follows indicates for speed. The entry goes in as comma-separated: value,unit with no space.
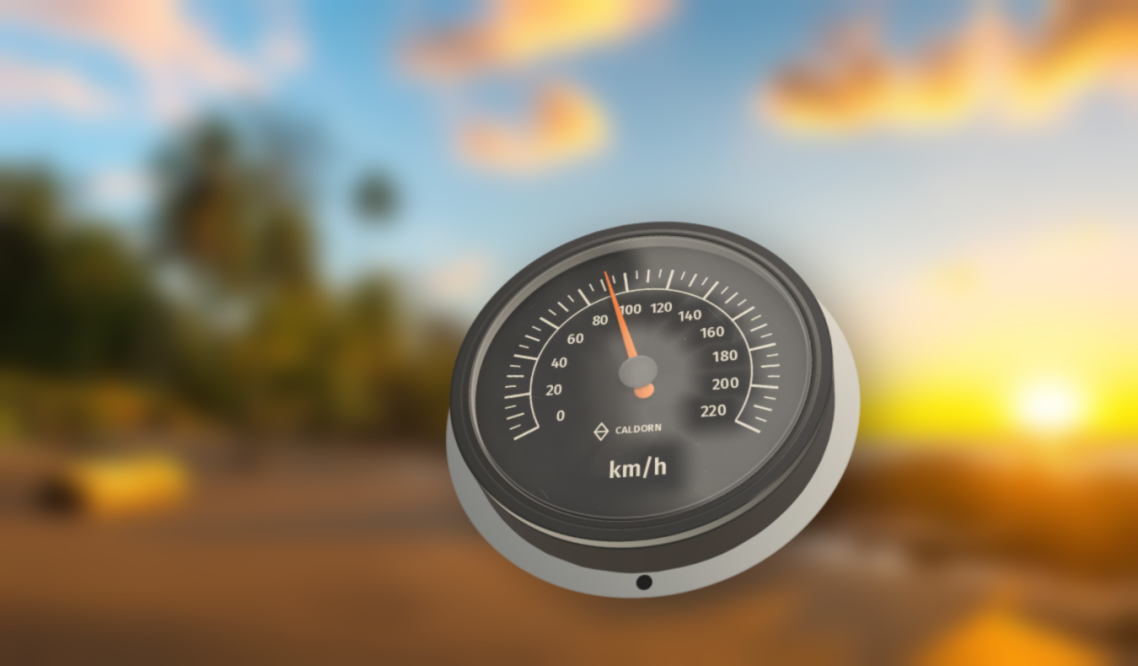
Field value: 92.5,km/h
